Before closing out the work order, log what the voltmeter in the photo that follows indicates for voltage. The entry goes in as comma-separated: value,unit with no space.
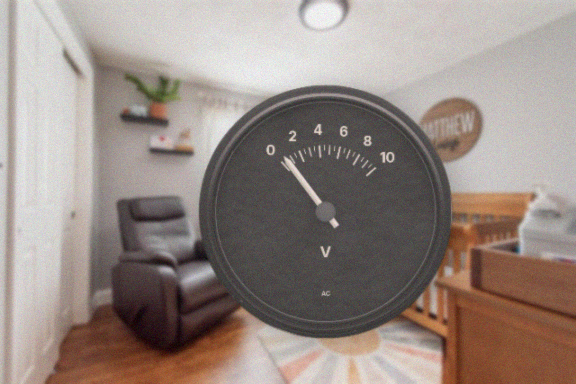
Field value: 0.5,V
